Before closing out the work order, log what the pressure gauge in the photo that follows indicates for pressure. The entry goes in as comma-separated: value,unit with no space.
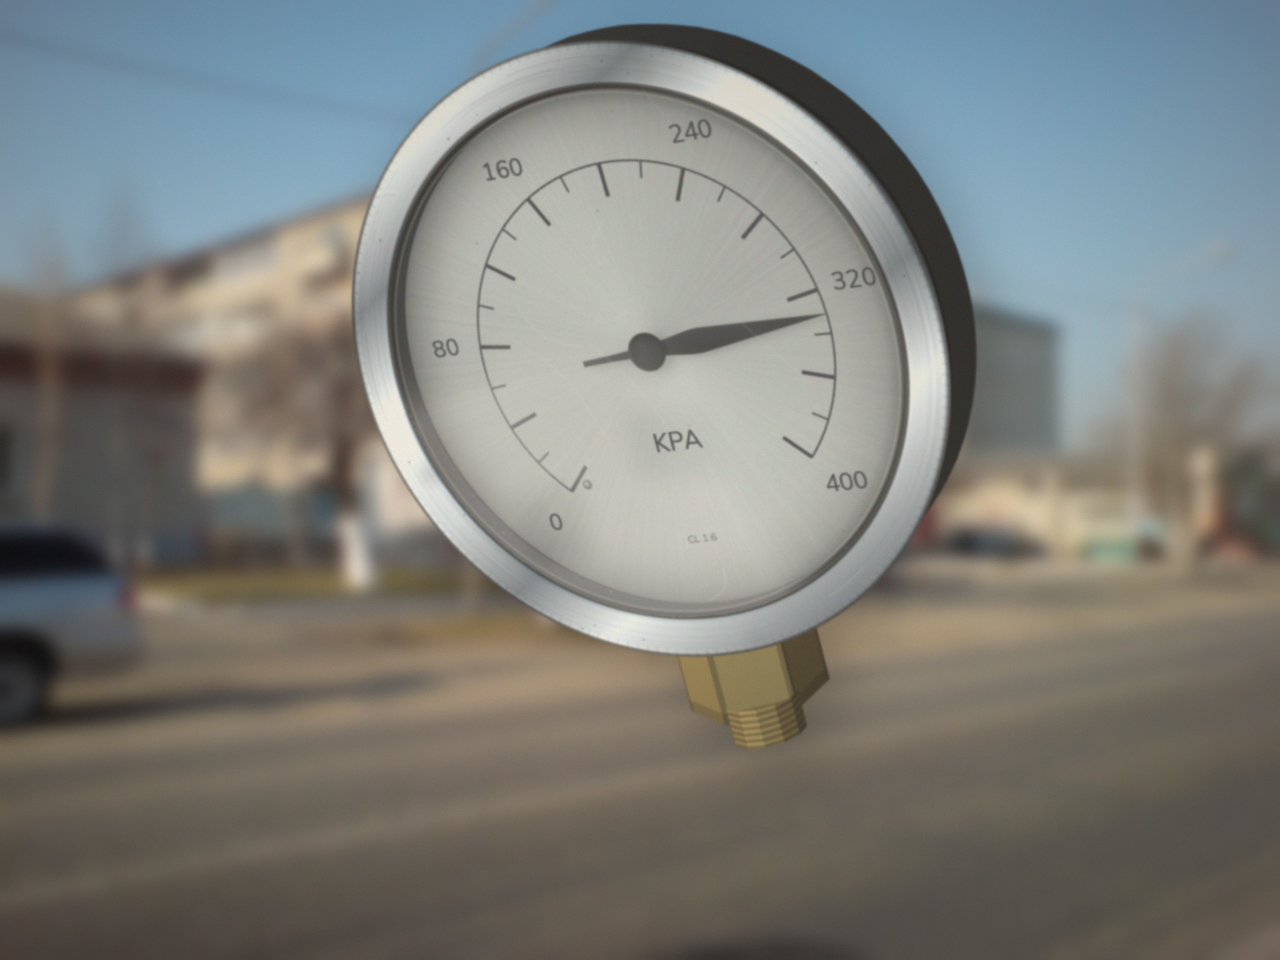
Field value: 330,kPa
